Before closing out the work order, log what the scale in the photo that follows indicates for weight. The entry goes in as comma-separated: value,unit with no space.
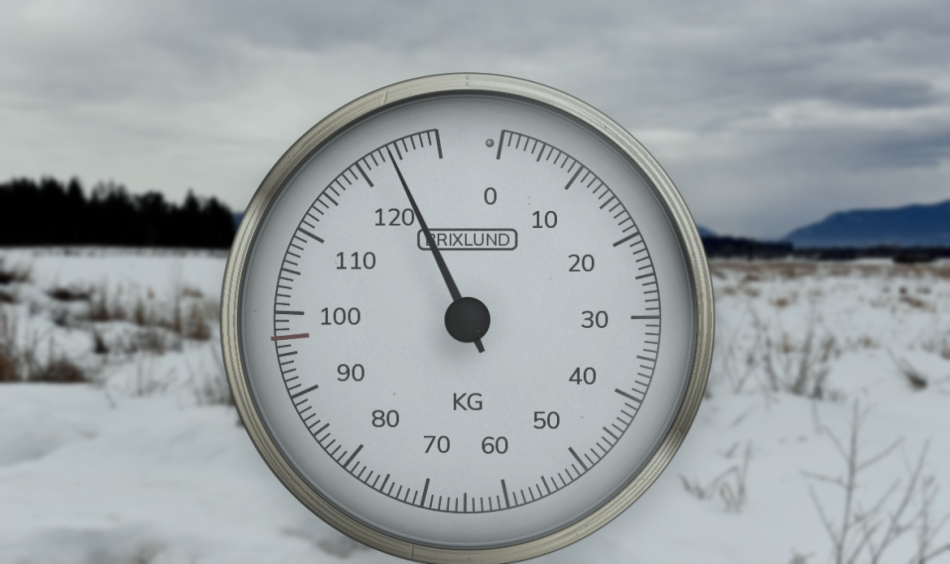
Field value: 124,kg
